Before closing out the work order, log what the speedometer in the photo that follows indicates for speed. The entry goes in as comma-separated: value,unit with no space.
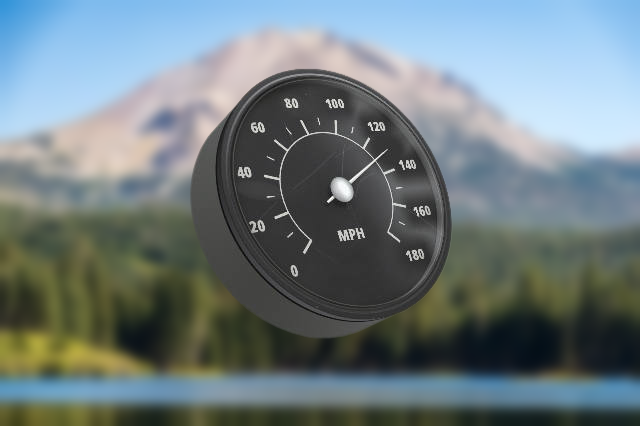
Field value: 130,mph
